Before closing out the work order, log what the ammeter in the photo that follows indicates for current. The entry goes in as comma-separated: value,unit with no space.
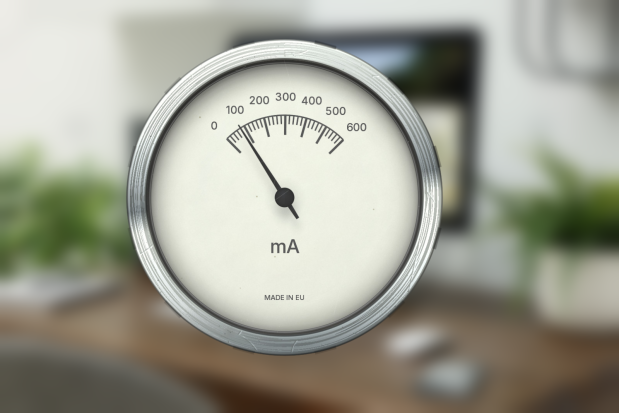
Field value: 80,mA
